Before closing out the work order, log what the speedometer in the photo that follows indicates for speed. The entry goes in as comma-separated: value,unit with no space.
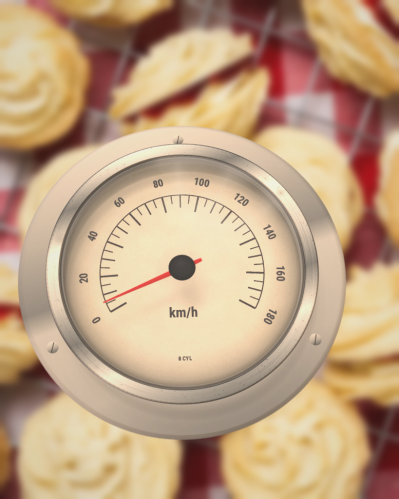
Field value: 5,km/h
